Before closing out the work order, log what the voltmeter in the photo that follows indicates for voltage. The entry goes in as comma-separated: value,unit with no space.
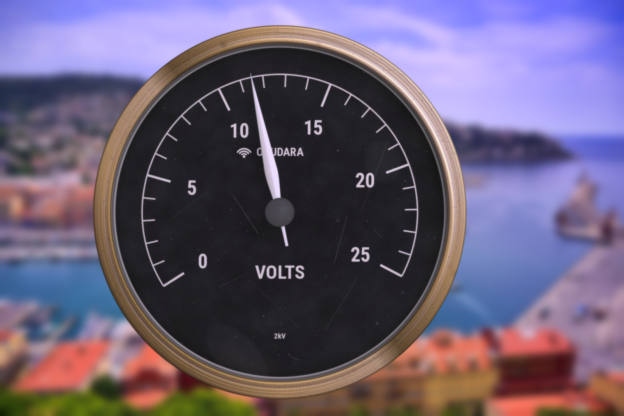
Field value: 11.5,V
